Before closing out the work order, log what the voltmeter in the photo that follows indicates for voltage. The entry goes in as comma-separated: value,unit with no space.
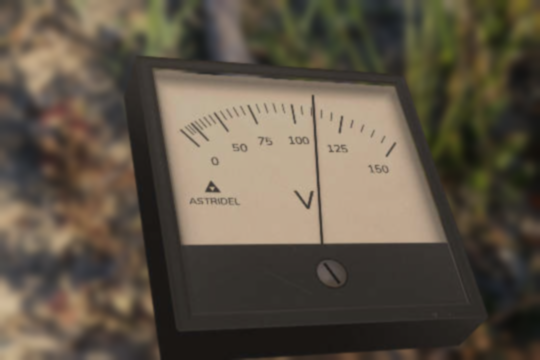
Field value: 110,V
